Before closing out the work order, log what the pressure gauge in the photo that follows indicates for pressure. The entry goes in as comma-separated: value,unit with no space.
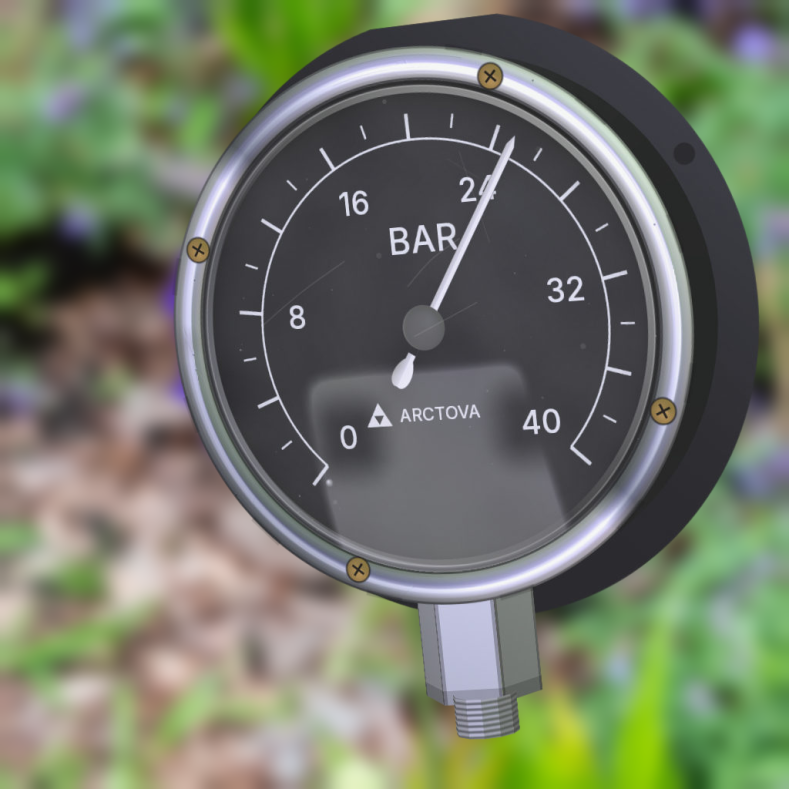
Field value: 25,bar
